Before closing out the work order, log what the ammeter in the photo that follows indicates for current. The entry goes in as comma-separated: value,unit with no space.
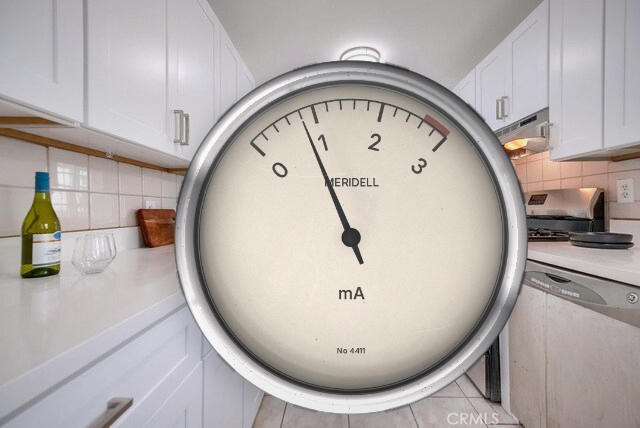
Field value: 0.8,mA
